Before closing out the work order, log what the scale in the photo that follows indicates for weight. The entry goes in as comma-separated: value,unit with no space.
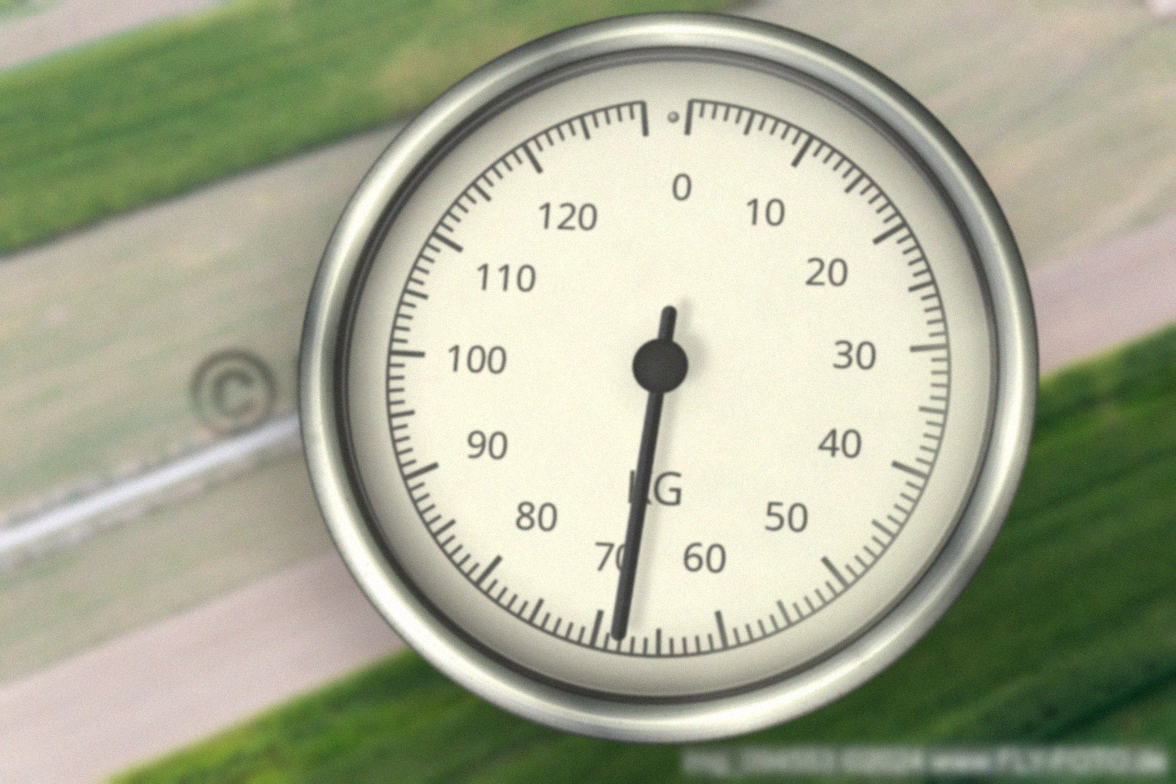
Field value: 68,kg
